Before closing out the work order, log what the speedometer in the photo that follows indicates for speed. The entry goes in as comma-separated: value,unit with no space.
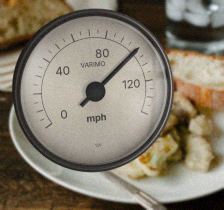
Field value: 100,mph
